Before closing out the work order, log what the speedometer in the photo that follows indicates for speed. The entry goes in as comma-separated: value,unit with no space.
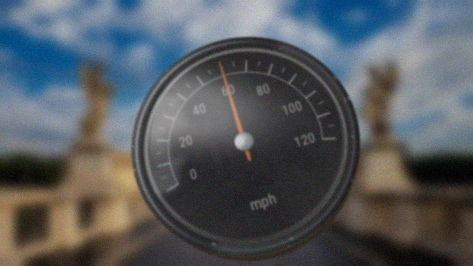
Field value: 60,mph
